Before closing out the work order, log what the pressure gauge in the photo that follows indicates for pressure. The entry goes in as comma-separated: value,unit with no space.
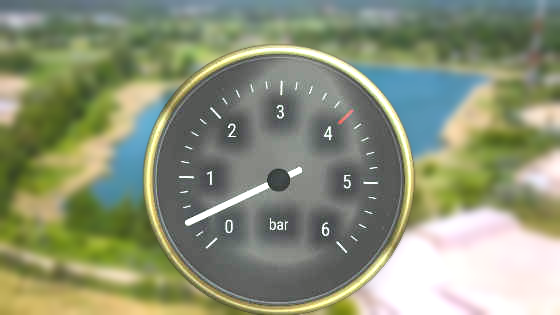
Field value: 0.4,bar
